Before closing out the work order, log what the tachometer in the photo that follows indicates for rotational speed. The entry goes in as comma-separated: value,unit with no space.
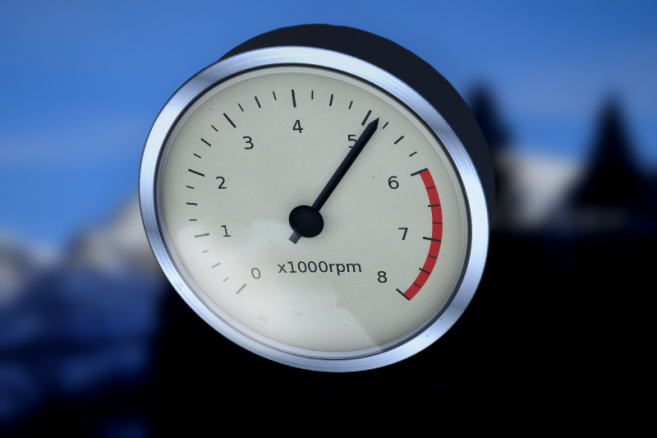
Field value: 5125,rpm
